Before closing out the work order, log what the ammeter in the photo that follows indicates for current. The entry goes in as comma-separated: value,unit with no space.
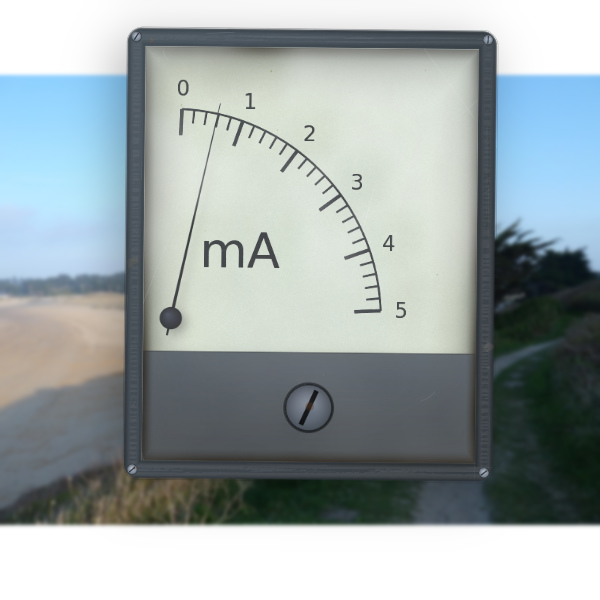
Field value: 0.6,mA
